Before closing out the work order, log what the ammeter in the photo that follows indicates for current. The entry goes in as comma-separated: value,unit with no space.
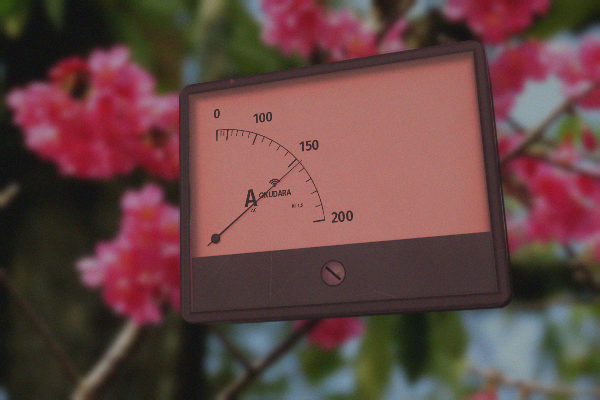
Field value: 155,A
